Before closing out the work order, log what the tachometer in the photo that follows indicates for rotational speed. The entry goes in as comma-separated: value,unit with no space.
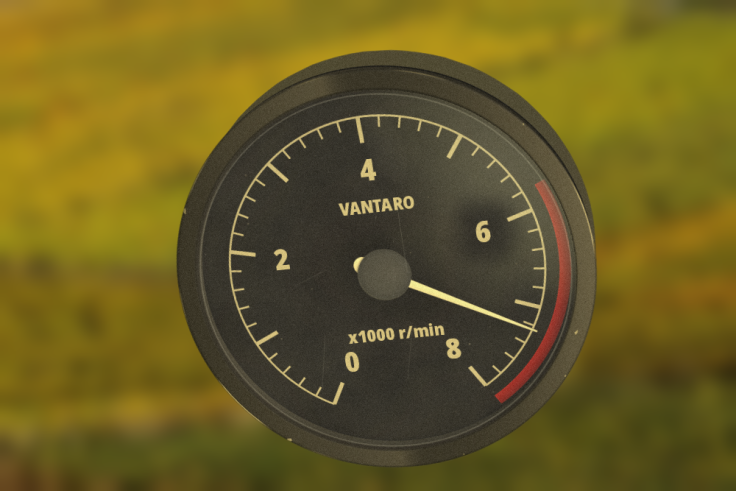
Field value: 7200,rpm
